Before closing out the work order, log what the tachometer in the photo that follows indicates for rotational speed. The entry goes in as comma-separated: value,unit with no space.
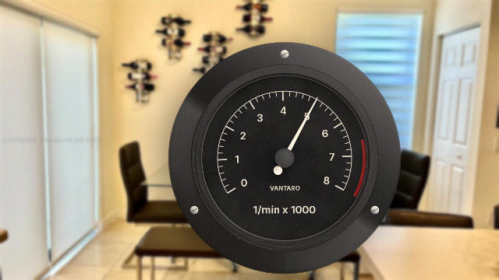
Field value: 5000,rpm
